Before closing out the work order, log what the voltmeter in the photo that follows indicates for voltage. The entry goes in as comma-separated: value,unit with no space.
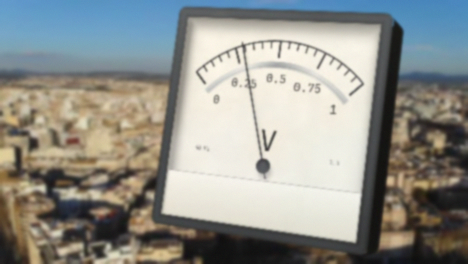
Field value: 0.3,V
